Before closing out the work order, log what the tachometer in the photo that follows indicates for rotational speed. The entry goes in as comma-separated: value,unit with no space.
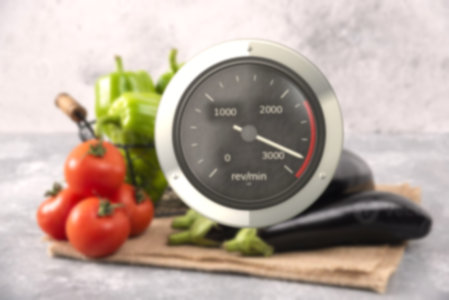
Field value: 2800,rpm
